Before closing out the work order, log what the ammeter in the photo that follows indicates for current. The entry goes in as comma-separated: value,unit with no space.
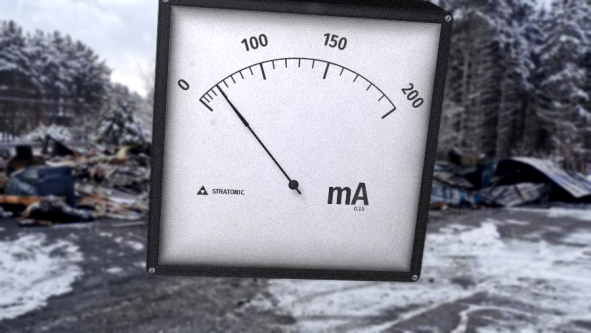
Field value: 50,mA
